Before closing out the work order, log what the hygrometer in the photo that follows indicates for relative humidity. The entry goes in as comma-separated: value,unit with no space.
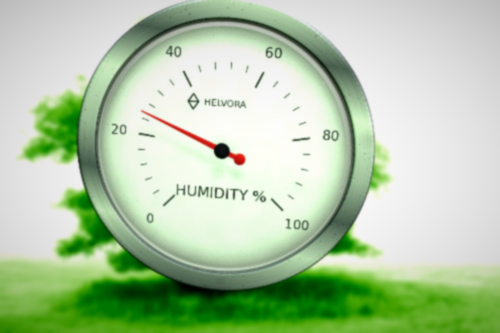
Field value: 26,%
